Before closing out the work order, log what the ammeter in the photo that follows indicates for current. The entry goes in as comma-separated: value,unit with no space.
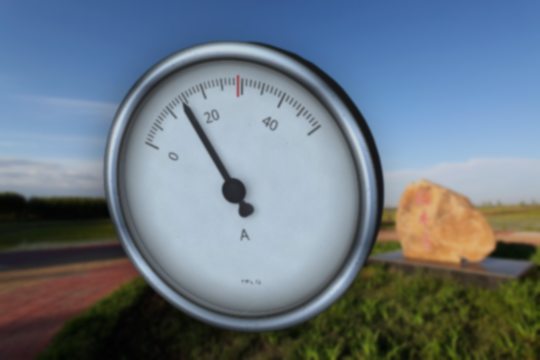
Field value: 15,A
